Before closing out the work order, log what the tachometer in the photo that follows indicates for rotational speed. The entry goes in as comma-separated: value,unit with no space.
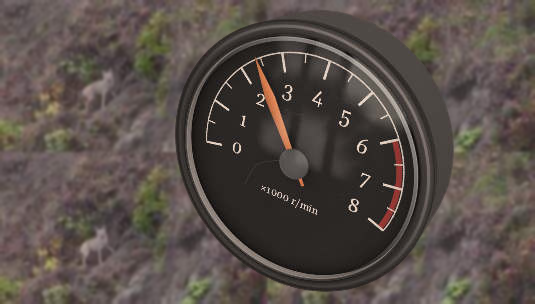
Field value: 2500,rpm
